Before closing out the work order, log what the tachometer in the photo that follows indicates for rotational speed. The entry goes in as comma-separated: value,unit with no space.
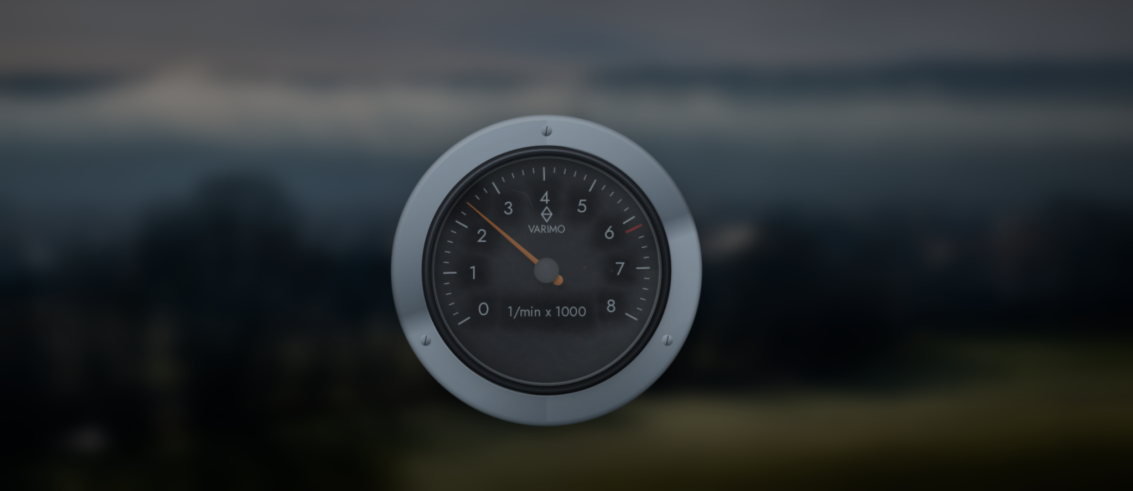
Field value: 2400,rpm
